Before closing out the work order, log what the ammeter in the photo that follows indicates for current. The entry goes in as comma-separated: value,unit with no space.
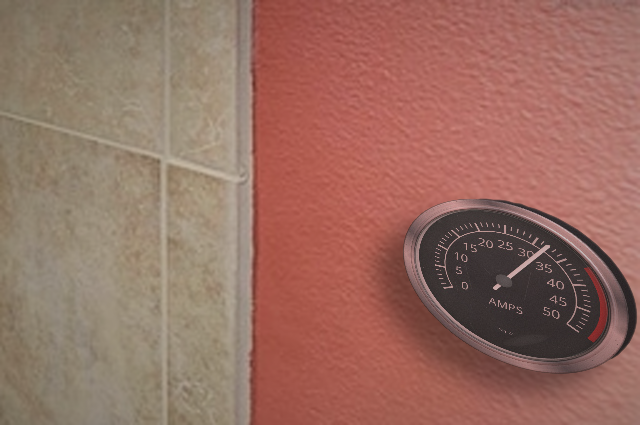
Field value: 32,A
